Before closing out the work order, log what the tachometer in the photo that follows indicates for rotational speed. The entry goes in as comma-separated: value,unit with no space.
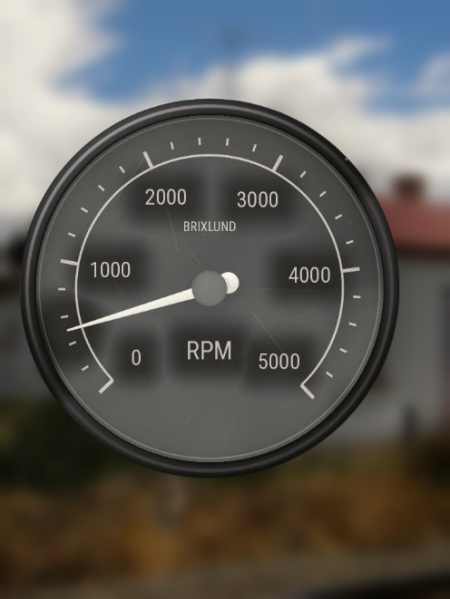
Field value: 500,rpm
